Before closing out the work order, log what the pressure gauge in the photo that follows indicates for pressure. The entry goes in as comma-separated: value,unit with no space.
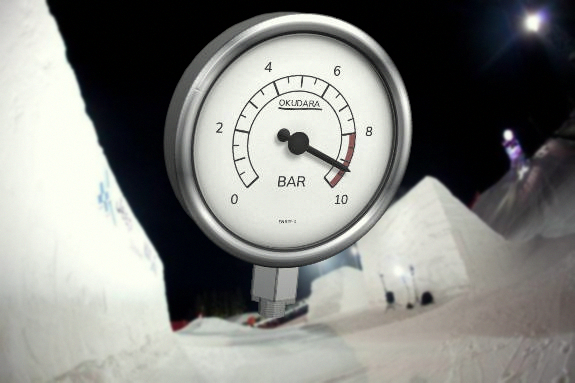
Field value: 9.25,bar
